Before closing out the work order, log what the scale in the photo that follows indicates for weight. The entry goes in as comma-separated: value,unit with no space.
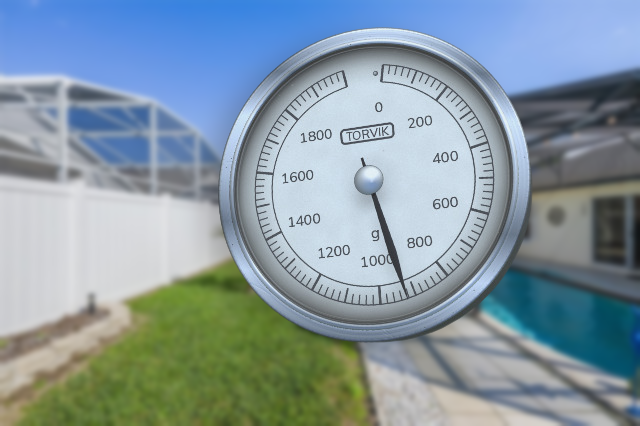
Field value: 920,g
